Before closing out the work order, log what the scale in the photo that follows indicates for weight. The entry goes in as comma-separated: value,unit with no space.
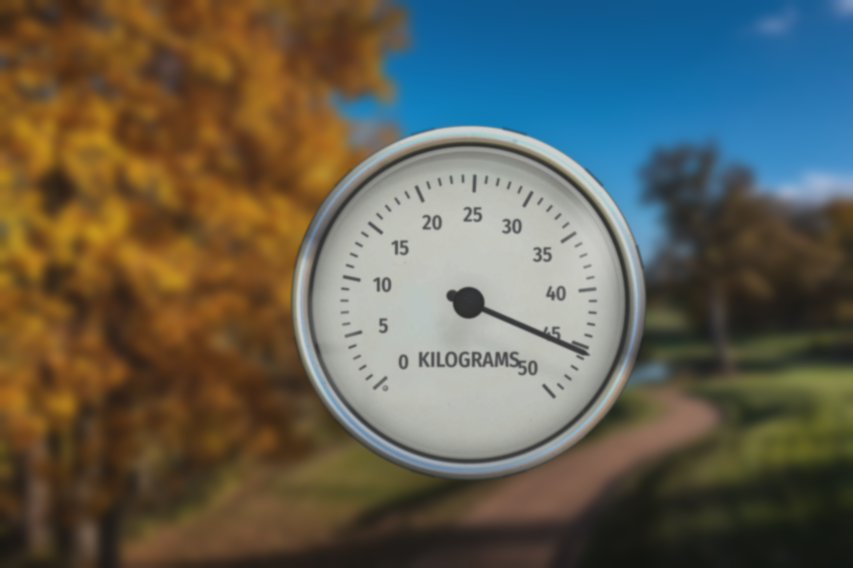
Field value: 45.5,kg
